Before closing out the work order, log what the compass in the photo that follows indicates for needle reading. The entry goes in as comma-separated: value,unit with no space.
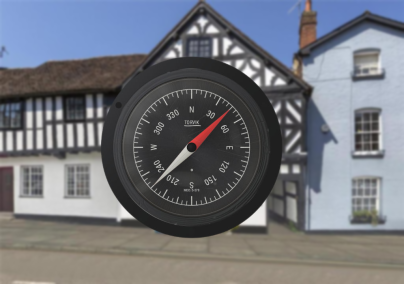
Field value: 45,°
